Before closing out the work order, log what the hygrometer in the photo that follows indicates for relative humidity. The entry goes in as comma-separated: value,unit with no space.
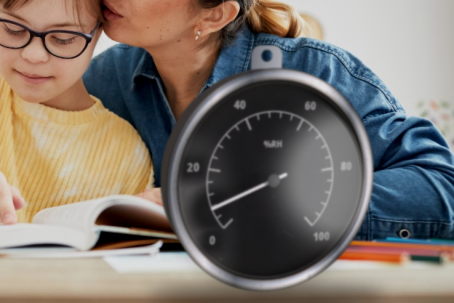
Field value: 8,%
